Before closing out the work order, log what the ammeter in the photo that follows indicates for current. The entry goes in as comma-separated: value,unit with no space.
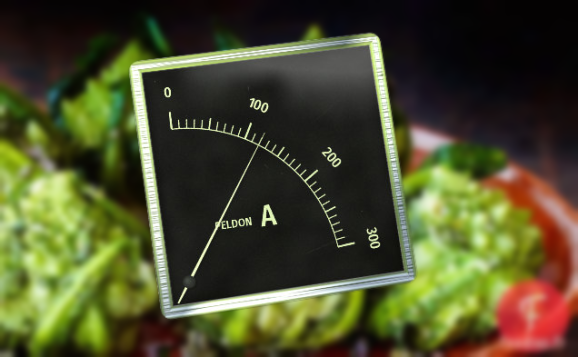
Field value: 120,A
